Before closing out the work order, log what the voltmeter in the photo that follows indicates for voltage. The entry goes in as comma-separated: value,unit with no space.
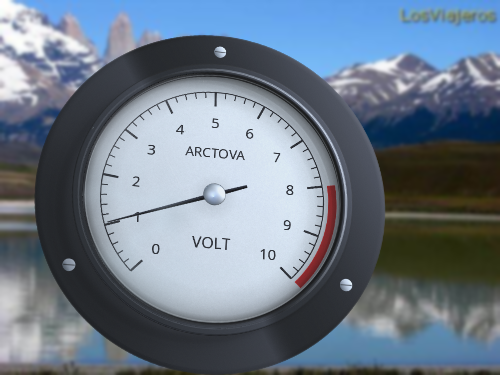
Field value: 1,V
